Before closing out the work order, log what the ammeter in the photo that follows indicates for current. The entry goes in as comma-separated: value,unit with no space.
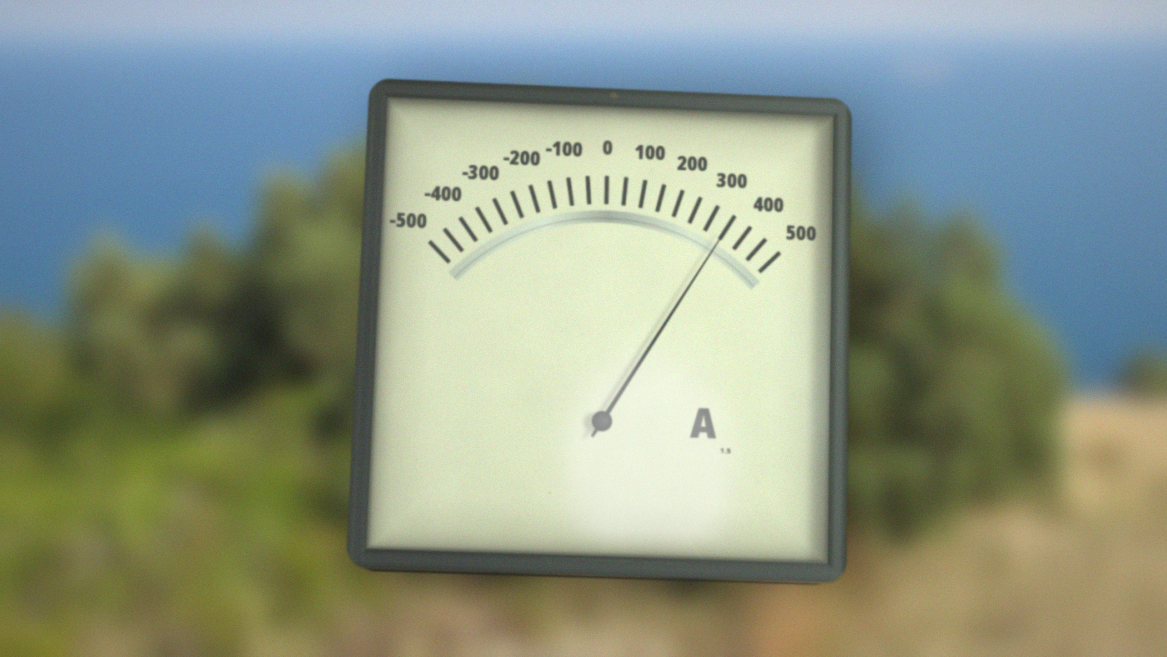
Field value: 350,A
